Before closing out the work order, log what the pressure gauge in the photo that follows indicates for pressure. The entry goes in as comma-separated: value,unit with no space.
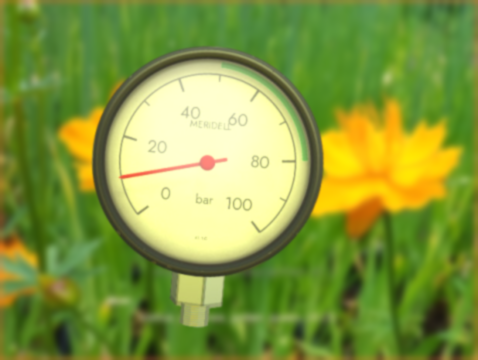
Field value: 10,bar
